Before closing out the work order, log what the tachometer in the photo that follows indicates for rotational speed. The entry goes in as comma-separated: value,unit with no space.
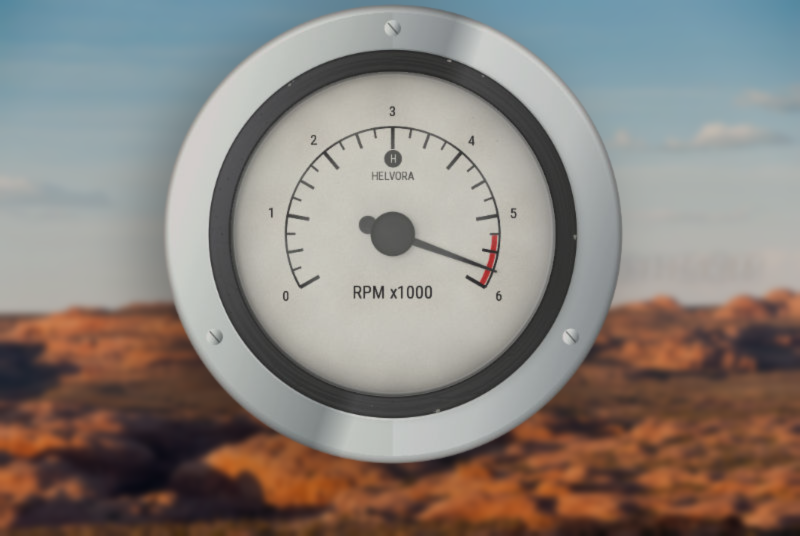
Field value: 5750,rpm
